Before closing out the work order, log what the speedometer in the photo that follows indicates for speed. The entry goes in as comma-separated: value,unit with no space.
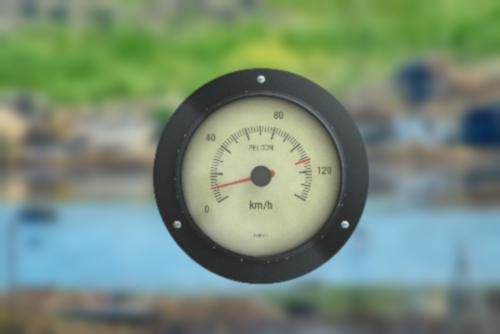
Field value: 10,km/h
